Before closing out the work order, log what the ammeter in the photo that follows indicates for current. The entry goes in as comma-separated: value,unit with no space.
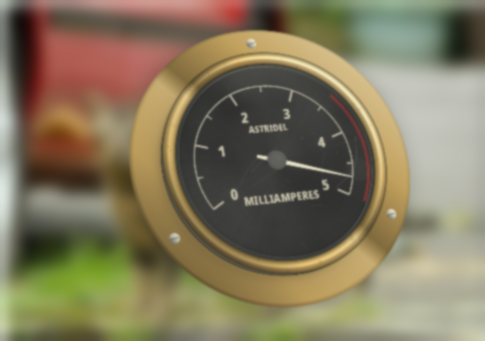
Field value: 4.75,mA
